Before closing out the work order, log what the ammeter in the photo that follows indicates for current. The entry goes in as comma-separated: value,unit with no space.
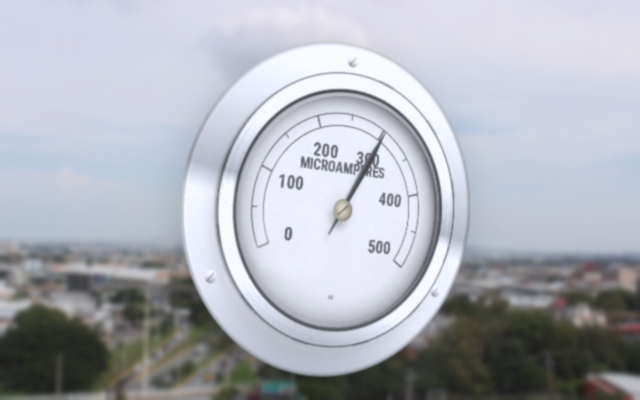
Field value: 300,µA
